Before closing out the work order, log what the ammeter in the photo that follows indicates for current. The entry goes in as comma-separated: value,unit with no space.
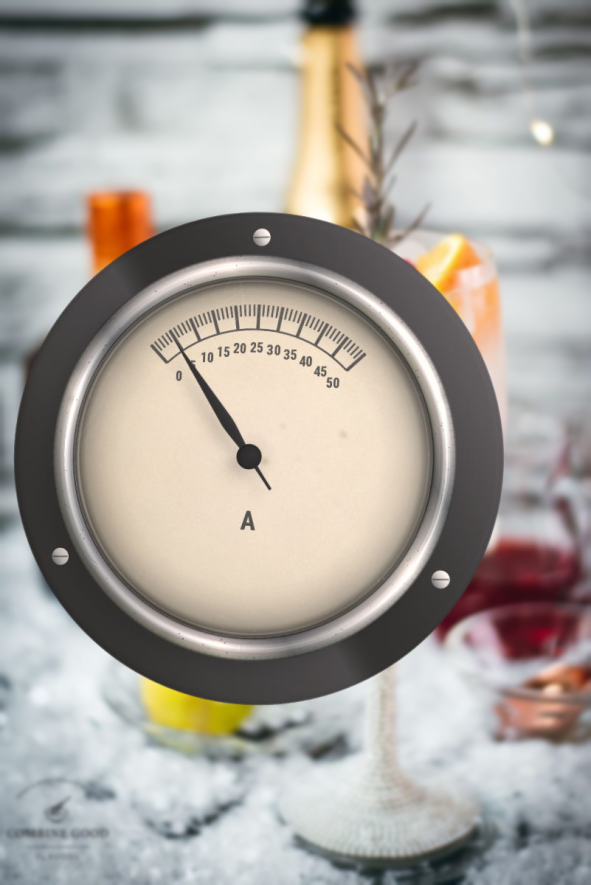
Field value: 5,A
